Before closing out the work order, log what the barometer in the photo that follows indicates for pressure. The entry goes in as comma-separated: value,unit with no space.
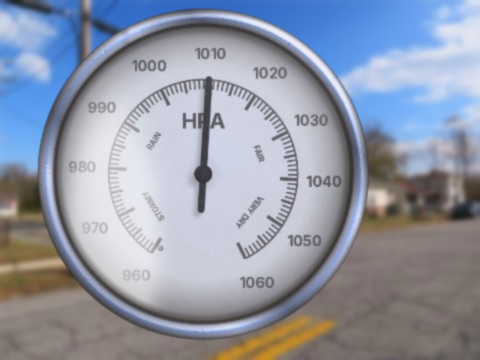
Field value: 1010,hPa
